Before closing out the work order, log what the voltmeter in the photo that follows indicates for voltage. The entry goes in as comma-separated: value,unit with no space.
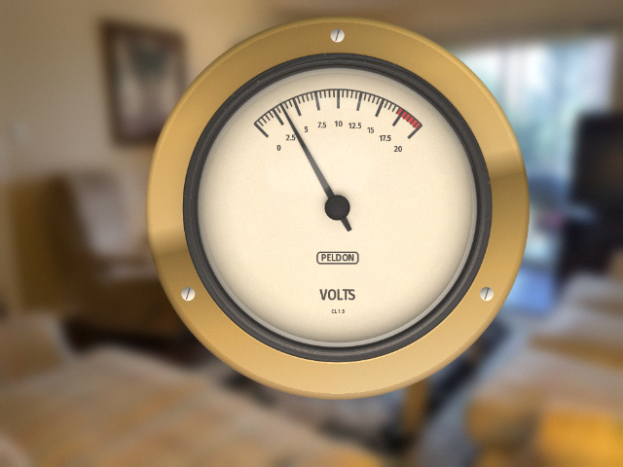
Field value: 3.5,V
